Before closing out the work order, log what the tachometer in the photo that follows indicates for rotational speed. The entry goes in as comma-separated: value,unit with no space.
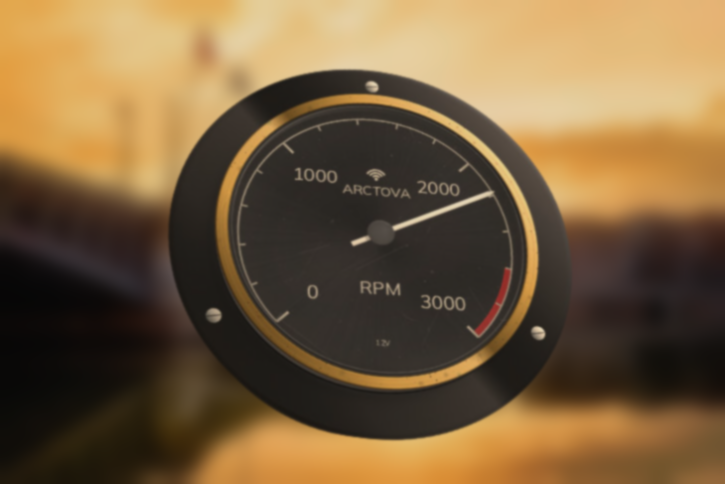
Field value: 2200,rpm
